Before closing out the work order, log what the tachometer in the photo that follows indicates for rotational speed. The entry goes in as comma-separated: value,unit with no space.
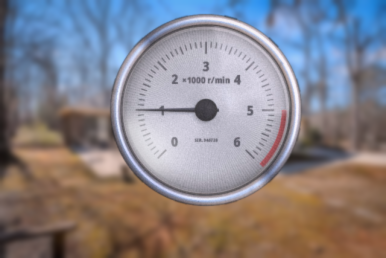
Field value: 1000,rpm
